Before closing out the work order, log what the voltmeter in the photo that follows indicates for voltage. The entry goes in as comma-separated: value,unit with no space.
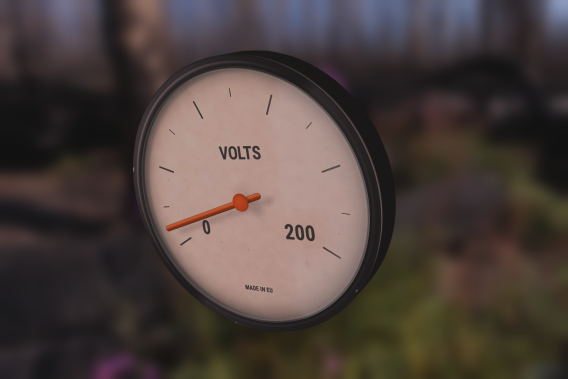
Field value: 10,V
